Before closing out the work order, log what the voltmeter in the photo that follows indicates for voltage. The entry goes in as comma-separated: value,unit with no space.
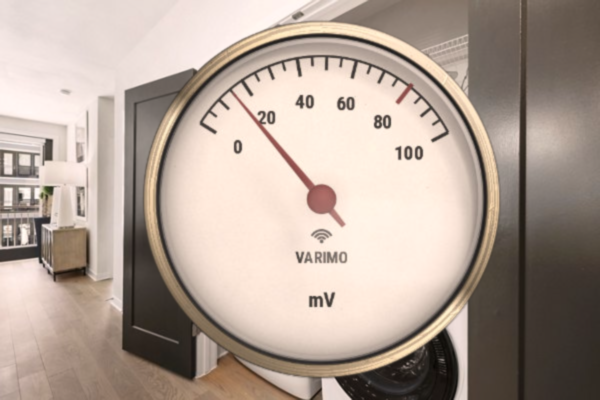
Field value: 15,mV
